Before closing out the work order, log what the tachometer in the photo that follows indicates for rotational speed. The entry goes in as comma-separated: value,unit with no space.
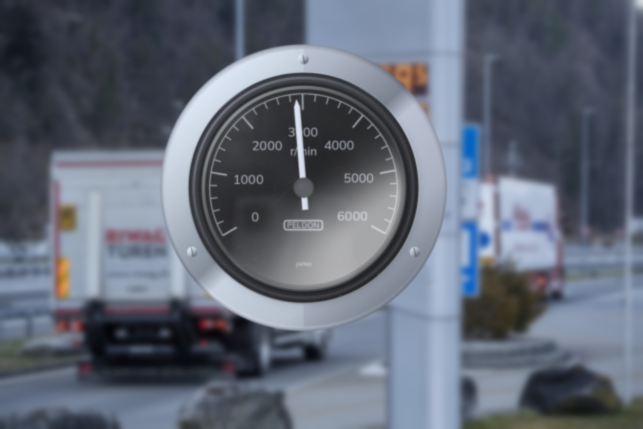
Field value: 2900,rpm
